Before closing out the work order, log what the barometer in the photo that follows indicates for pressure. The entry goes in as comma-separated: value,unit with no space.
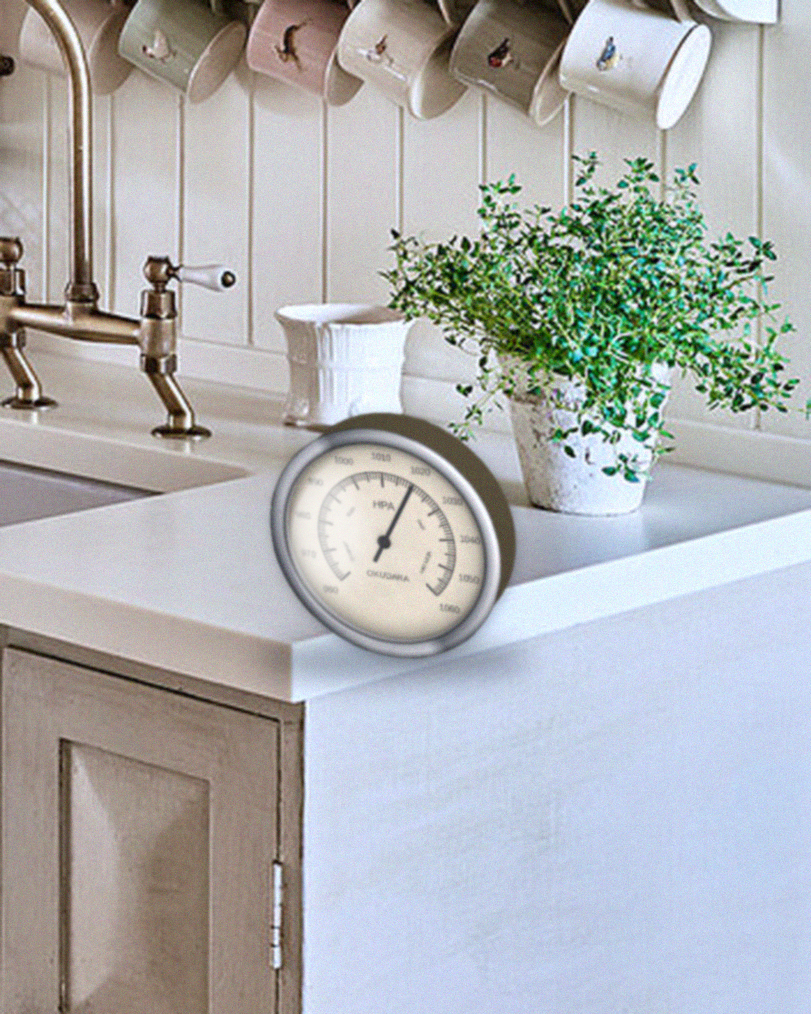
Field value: 1020,hPa
